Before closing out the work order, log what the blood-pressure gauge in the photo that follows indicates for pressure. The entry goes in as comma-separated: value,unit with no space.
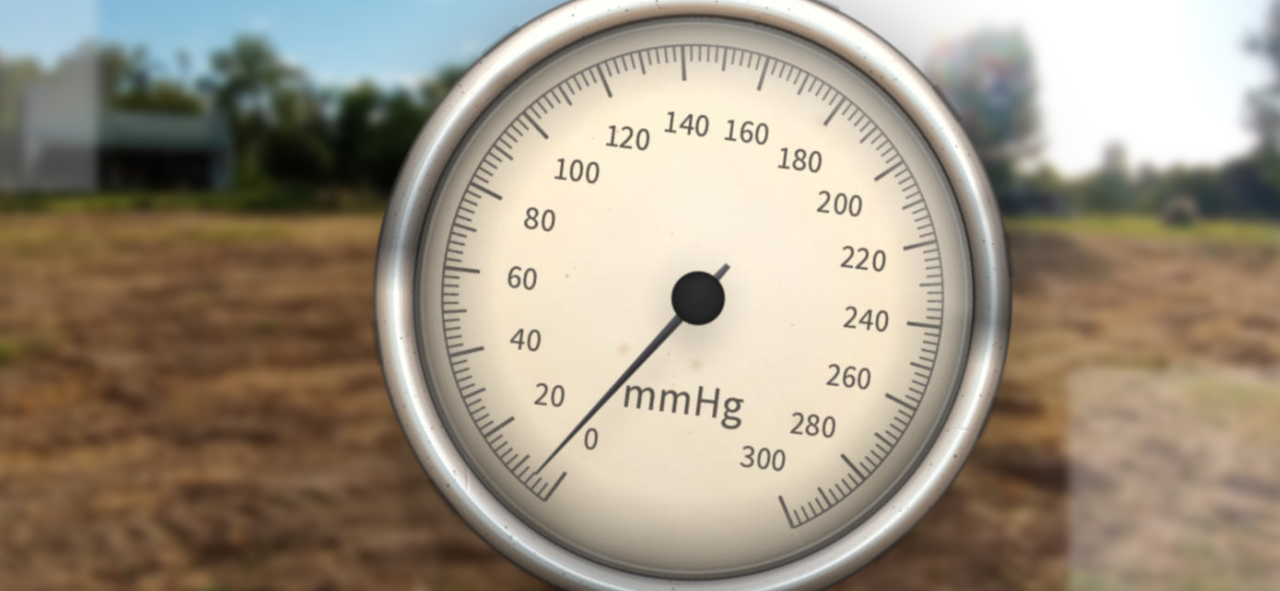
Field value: 6,mmHg
